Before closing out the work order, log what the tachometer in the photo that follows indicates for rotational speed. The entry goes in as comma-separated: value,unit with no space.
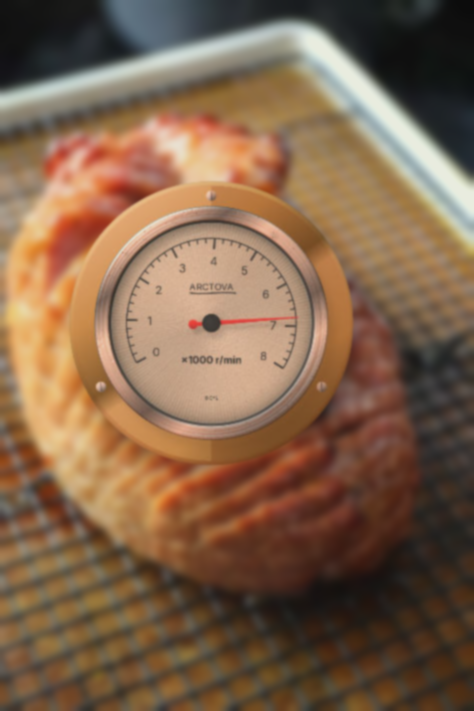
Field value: 6800,rpm
